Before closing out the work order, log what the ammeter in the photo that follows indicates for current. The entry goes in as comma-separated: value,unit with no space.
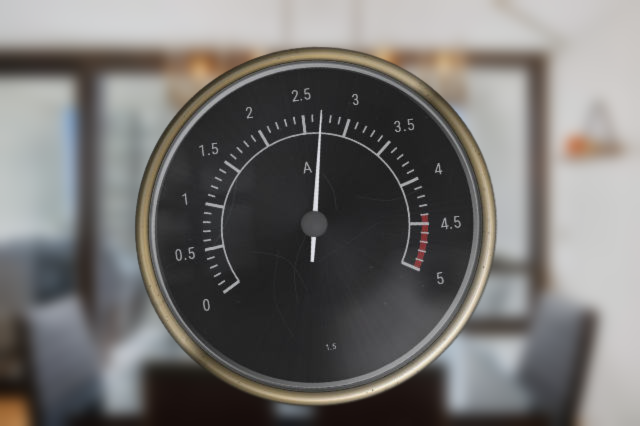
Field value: 2.7,A
